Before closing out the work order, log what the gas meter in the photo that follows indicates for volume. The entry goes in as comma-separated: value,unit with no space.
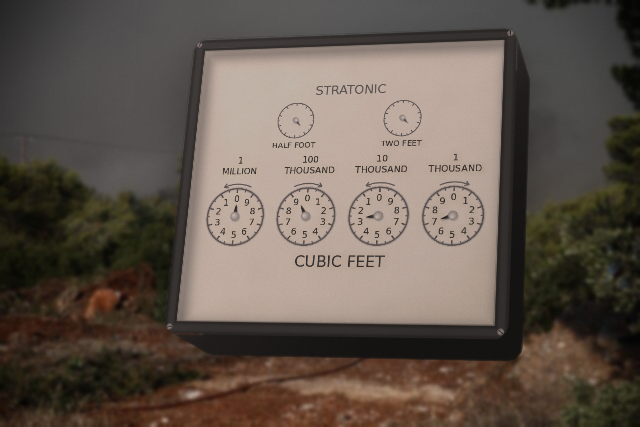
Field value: 992700,ft³
